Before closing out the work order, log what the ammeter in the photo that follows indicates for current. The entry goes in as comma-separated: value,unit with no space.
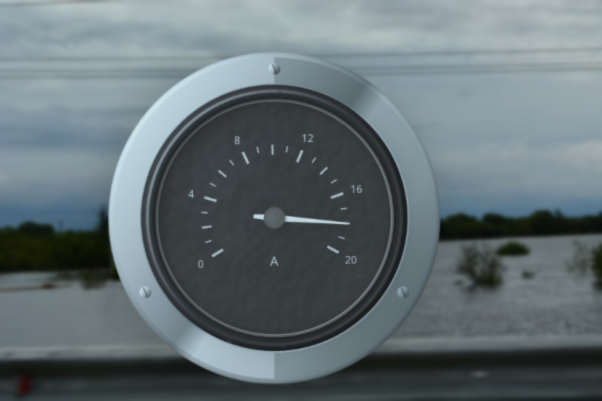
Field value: 18,A
